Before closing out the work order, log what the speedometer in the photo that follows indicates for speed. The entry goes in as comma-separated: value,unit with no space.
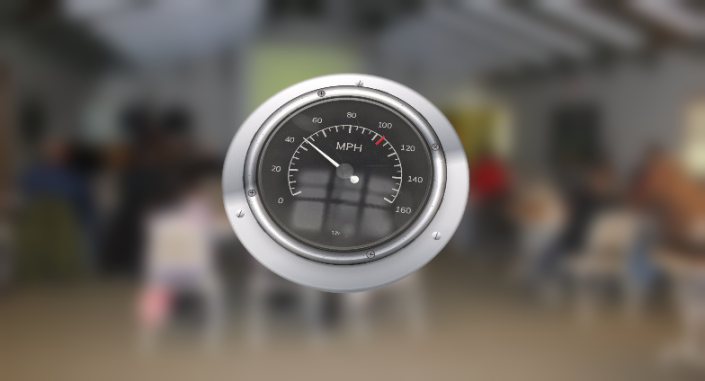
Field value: 45,mph
